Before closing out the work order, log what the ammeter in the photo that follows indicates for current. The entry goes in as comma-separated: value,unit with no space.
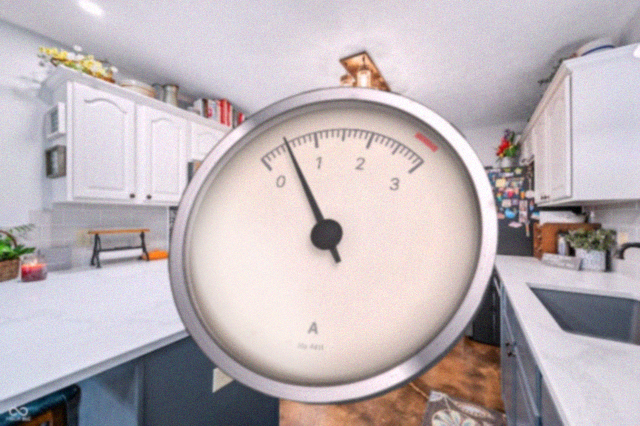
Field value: 0.5,A
